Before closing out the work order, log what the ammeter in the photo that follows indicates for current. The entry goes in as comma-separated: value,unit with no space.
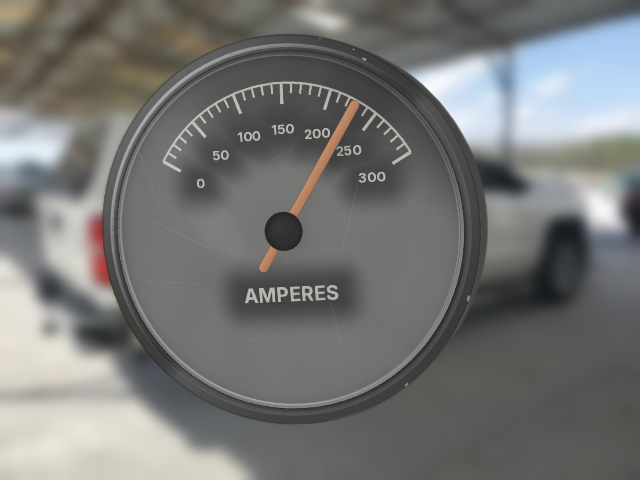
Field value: 230,A
